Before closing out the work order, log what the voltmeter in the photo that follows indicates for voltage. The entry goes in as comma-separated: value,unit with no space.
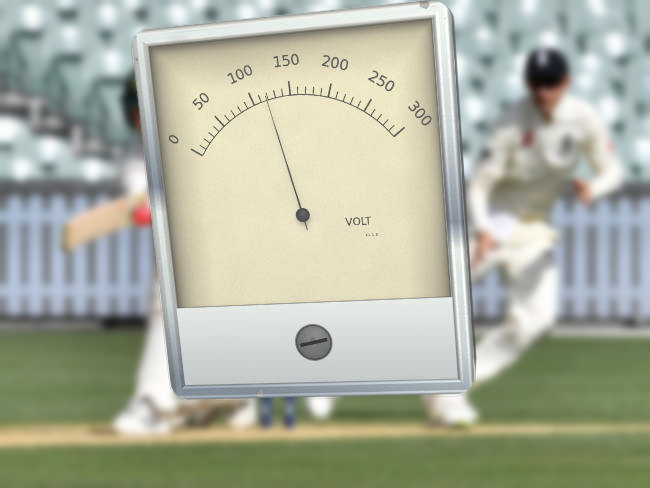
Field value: 120,V
